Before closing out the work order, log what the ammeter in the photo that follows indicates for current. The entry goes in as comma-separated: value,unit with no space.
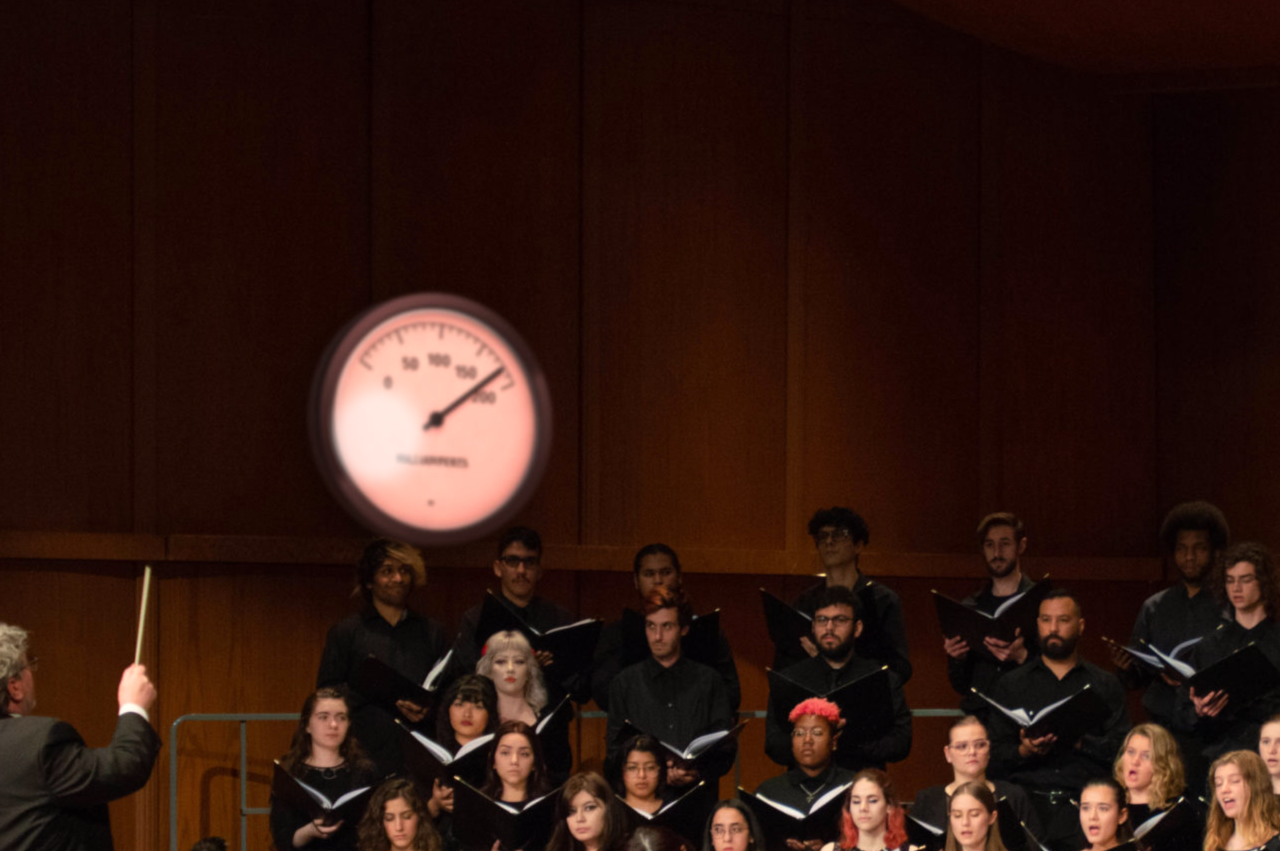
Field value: 180,mA
